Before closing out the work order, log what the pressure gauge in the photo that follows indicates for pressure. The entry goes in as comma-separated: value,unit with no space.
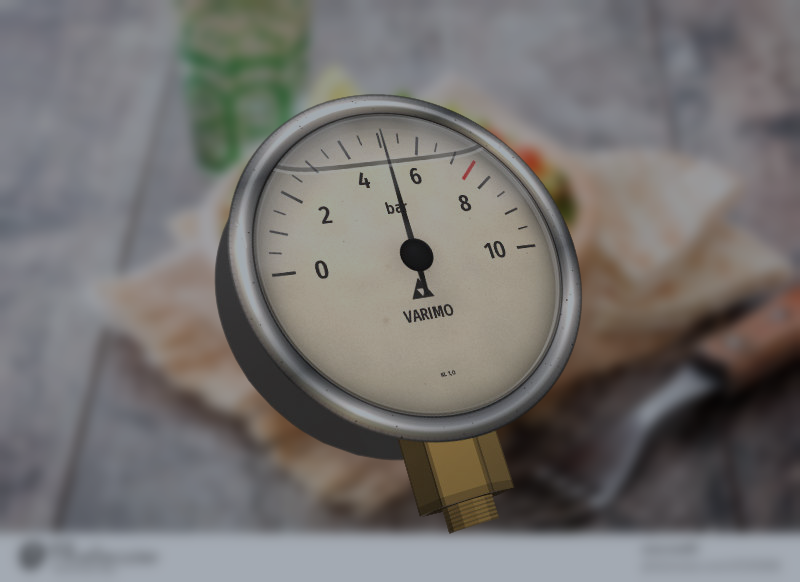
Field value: 5,bar
